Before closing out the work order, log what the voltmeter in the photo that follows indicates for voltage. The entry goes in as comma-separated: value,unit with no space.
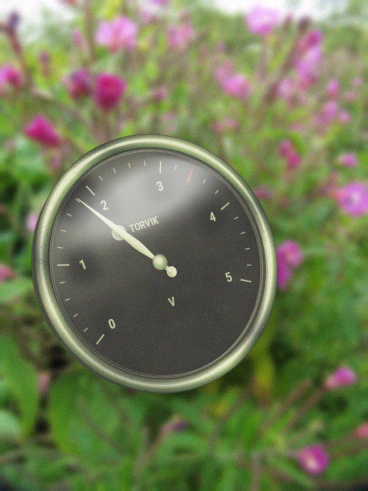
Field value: 1.8,V
